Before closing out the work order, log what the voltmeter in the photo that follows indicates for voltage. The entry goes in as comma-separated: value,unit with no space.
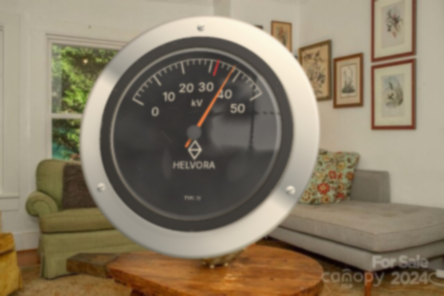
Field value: 38,kV
